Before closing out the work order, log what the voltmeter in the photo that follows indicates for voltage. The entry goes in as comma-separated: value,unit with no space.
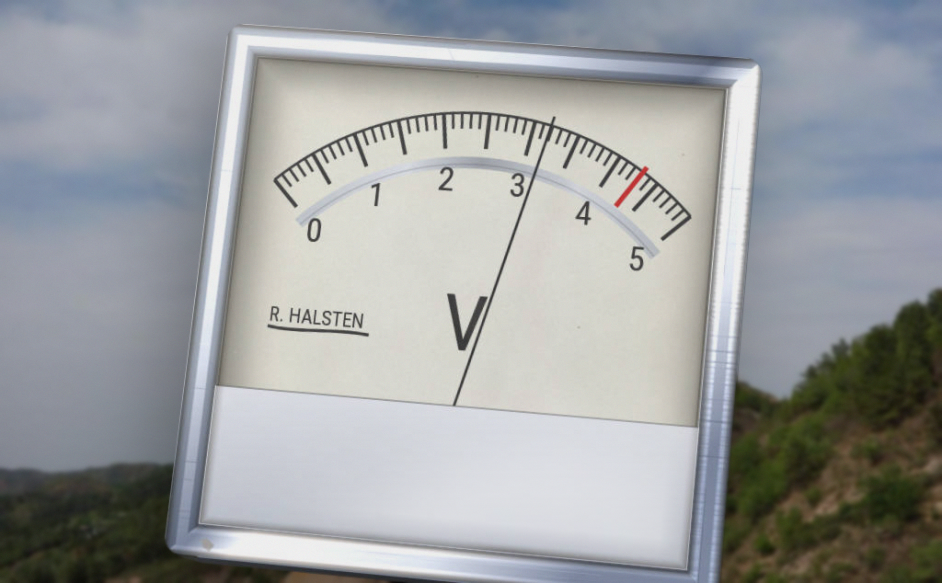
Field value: 3.2,V
